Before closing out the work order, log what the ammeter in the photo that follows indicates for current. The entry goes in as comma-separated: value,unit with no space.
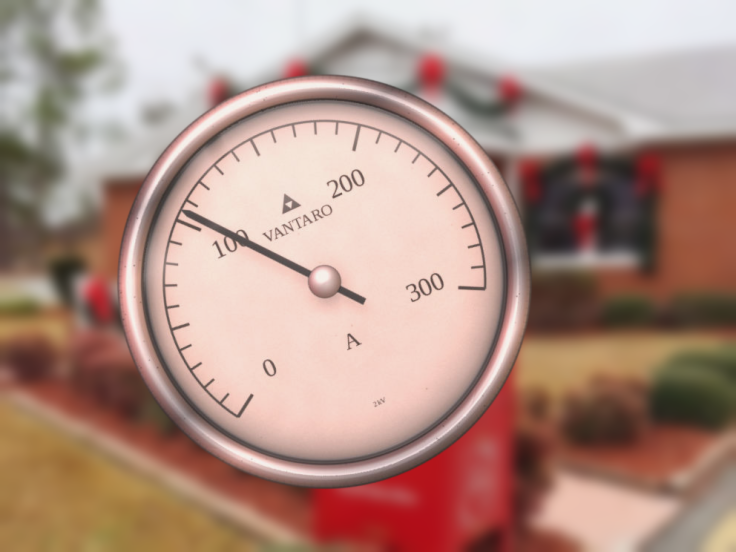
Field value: 105,A
